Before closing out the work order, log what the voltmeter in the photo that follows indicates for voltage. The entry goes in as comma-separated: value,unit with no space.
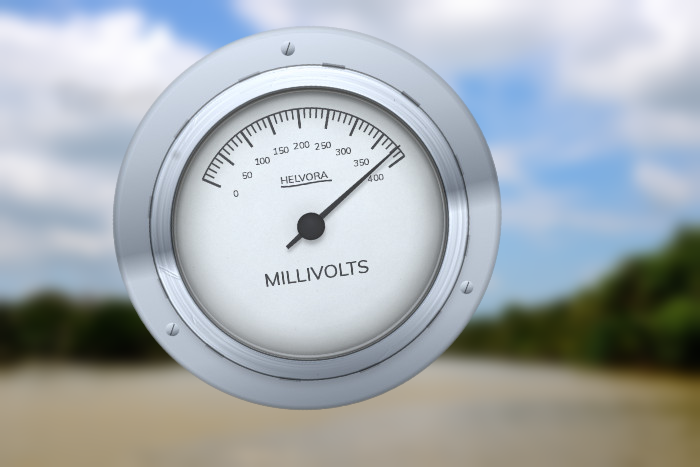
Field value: 380,mV
